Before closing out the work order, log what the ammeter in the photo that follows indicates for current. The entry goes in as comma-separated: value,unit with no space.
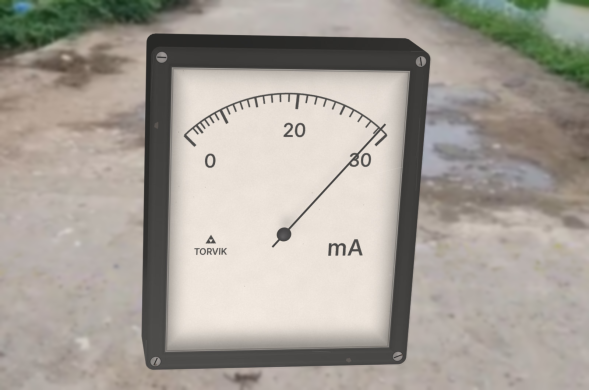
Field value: 29,mA
